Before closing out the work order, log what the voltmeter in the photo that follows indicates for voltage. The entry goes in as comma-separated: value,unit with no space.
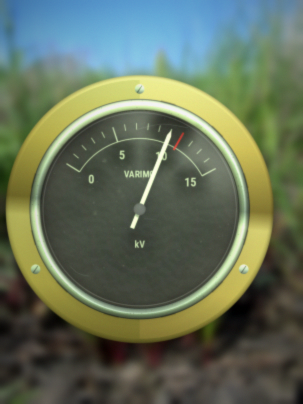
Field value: 10,kV
